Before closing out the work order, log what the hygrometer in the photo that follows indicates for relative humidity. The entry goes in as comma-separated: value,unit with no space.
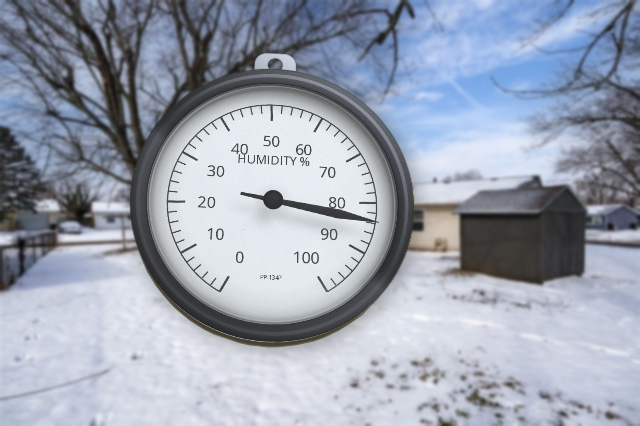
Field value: 84,%
